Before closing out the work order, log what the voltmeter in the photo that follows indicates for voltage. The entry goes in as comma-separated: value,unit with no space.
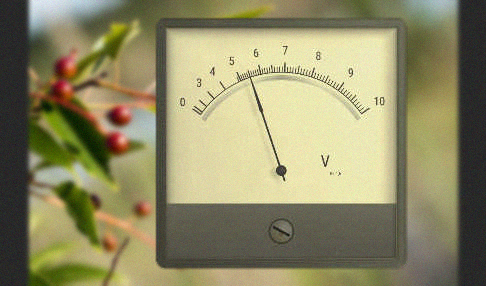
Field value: 5.5,V
